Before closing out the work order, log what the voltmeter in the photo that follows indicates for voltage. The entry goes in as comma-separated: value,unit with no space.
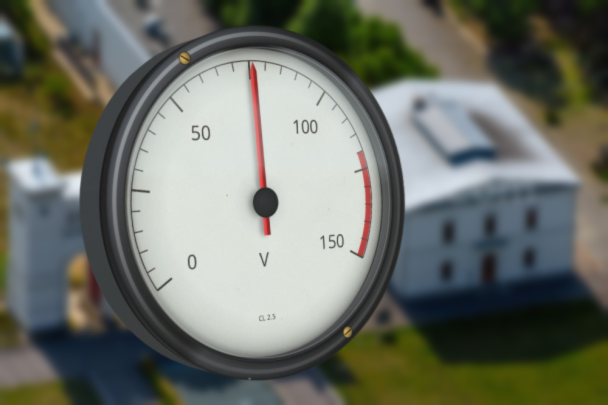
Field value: 75,V
